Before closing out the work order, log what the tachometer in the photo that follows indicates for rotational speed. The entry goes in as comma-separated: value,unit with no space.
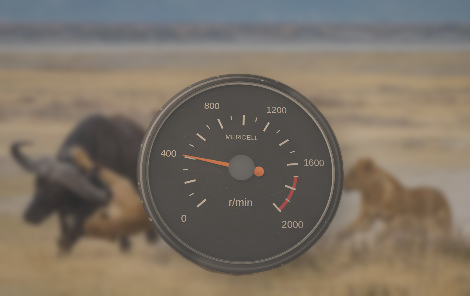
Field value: 400,rpm
